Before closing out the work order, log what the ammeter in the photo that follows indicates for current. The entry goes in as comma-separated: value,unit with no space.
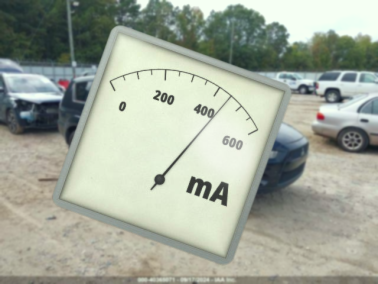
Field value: 450,mA
